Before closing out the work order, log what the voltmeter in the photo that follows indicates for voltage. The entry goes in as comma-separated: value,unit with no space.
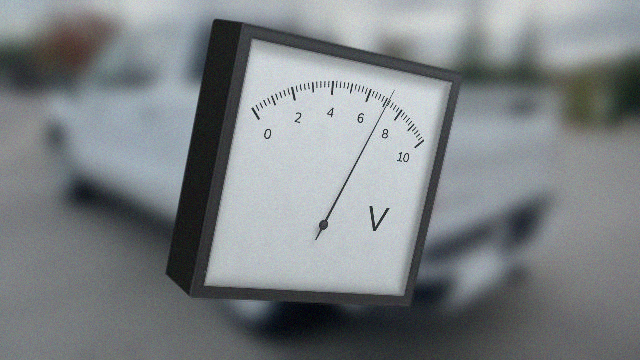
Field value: 7,V
